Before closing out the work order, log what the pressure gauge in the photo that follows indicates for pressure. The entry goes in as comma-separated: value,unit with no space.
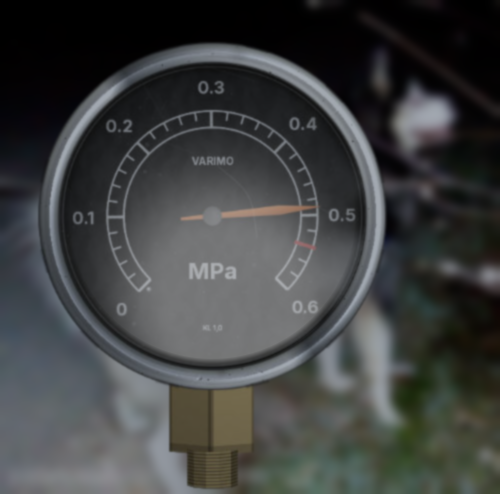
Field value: 0.49,MPa
